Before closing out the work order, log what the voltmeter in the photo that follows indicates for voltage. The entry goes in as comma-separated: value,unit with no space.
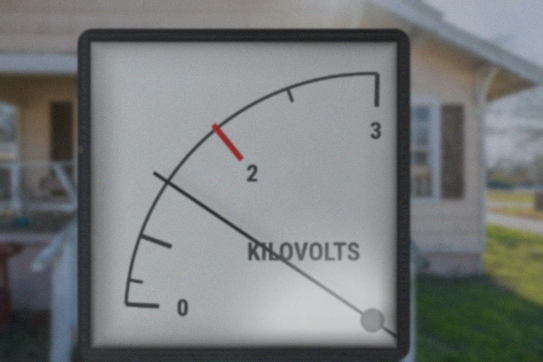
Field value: 1.5,kV
